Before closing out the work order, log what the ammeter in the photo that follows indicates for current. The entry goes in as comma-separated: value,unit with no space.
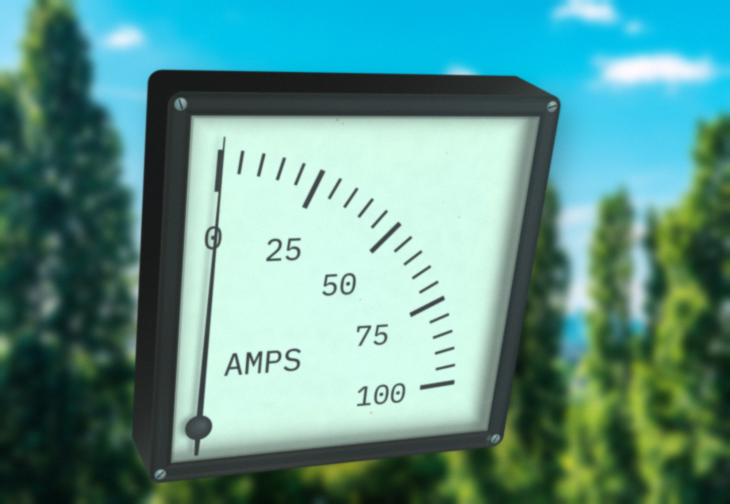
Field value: 0,A
